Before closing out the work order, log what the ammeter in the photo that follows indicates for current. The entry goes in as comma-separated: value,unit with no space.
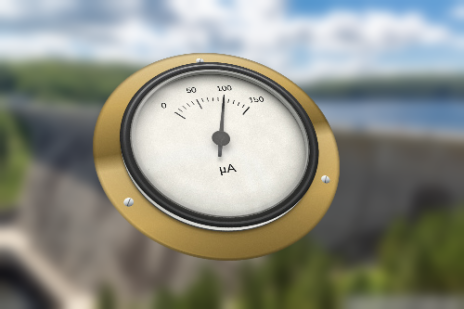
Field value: 100,µA
